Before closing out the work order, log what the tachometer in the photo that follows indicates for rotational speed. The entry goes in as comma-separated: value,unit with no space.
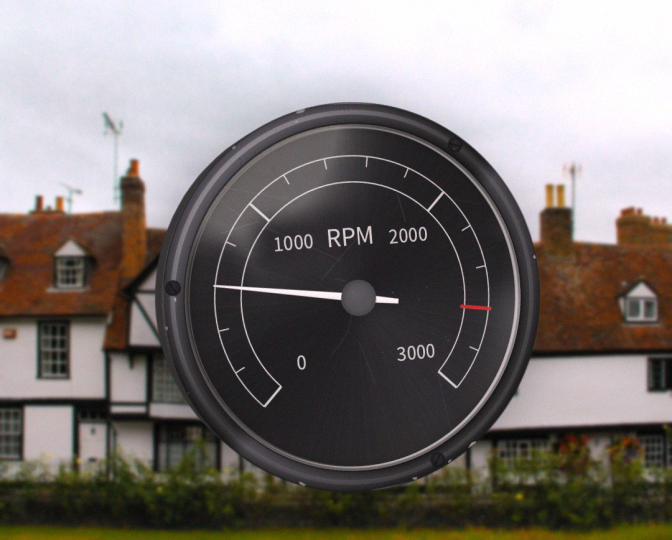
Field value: 600,rpm
